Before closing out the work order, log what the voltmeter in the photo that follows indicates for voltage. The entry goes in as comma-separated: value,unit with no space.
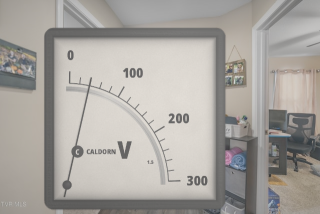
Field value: 40,V
